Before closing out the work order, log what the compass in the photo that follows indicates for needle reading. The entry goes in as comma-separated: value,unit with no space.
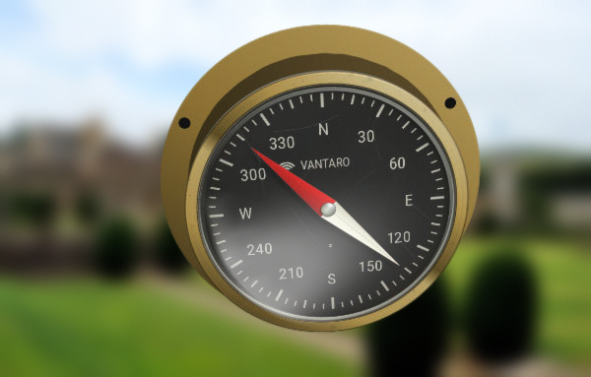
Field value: 315,°
